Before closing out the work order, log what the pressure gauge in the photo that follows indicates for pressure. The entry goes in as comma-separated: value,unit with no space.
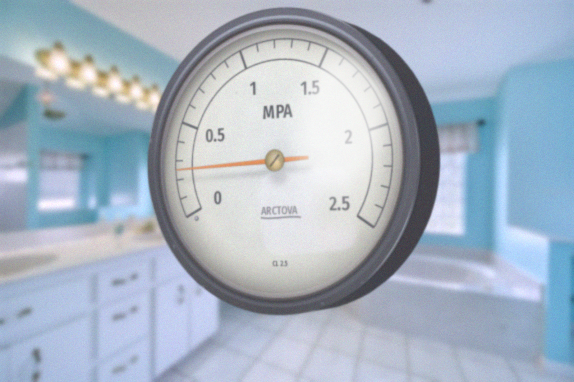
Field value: 0.25,MPa
